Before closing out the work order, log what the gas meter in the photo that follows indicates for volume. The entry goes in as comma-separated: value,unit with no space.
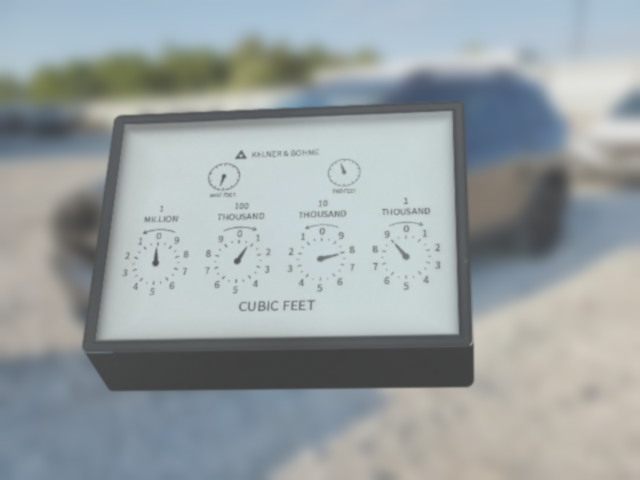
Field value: 7900,ft³
